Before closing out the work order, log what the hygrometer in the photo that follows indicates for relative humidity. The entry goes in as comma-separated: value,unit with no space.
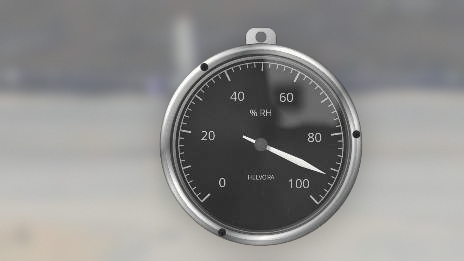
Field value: 92,%
